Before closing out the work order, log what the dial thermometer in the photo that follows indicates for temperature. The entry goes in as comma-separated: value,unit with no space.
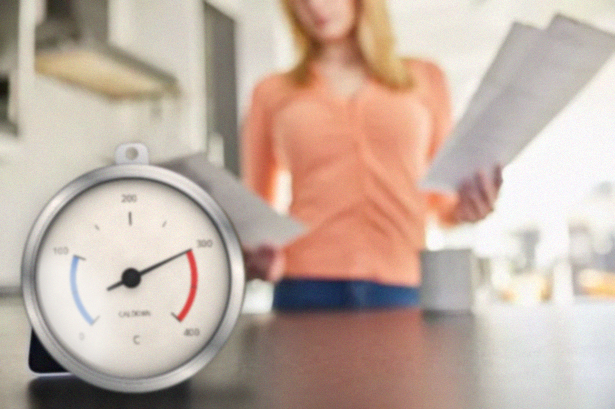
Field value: 300,°C
